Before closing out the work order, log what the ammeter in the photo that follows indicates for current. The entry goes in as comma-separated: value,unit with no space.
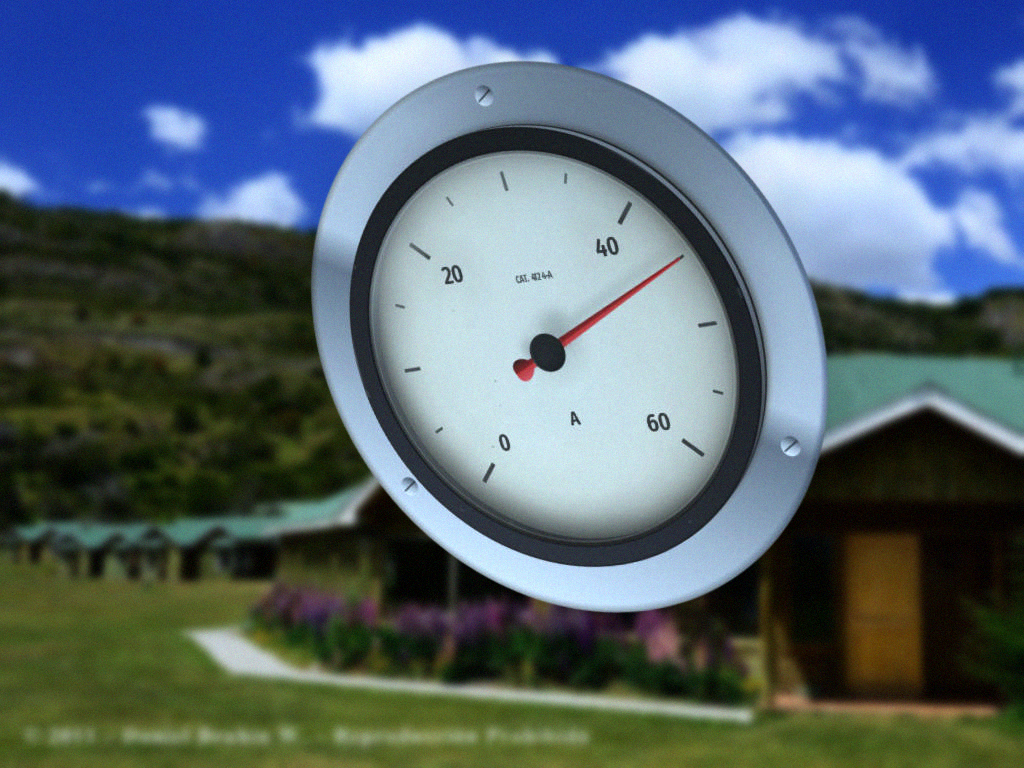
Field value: 45,A
